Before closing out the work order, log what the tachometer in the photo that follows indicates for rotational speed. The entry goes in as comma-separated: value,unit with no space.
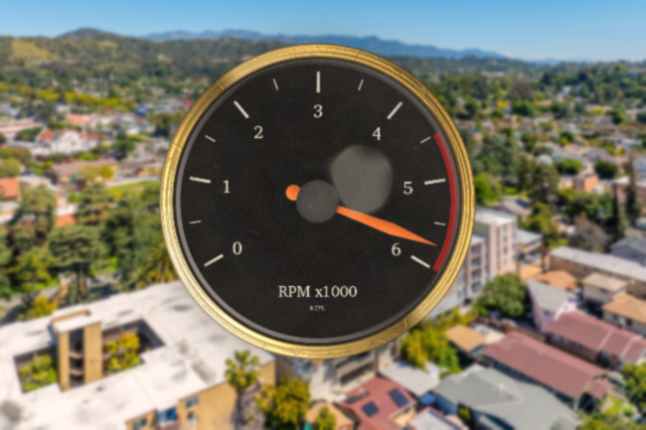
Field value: 5750,rpm
